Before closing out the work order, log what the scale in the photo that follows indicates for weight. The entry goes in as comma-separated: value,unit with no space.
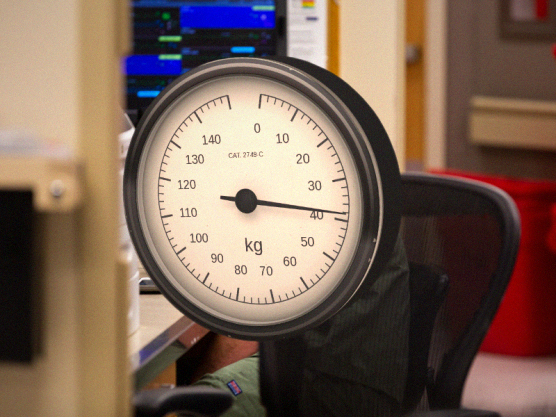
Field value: 38,kg
